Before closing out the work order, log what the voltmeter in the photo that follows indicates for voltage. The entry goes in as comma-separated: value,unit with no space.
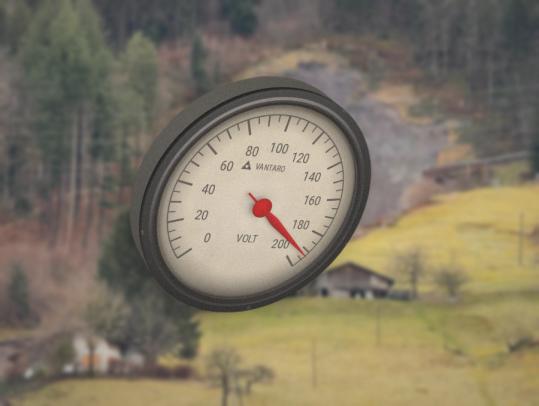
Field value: 192.5,V
